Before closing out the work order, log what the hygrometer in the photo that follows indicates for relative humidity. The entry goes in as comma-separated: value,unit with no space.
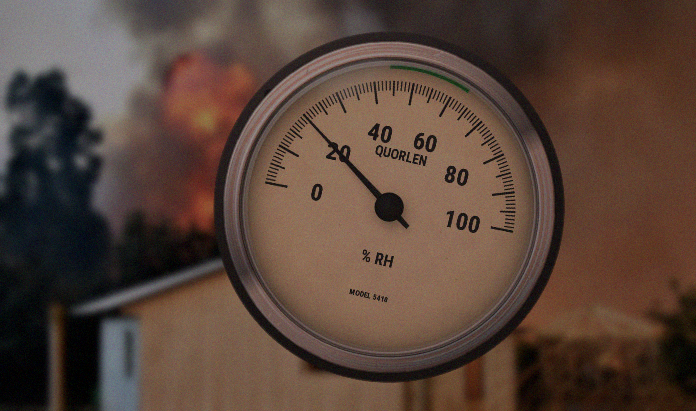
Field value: 20,%
